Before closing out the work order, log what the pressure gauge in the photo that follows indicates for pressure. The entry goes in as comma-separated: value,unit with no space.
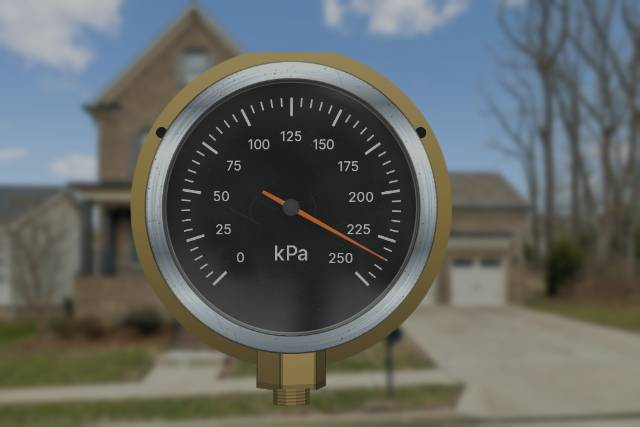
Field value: 235,kPa
